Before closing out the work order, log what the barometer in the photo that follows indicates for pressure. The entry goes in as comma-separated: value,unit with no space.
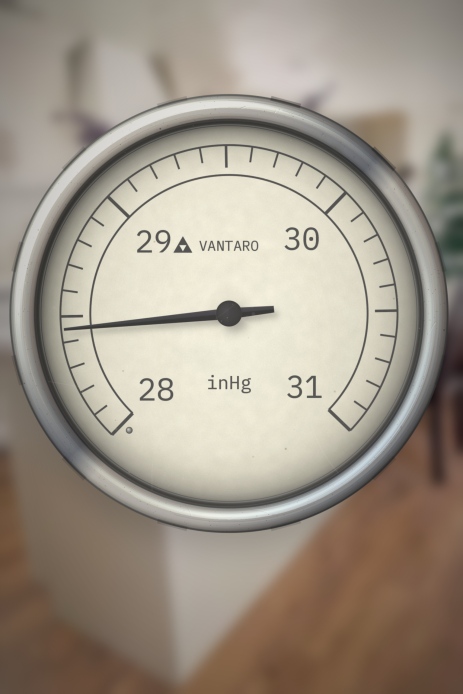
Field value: 28.45,inHg
